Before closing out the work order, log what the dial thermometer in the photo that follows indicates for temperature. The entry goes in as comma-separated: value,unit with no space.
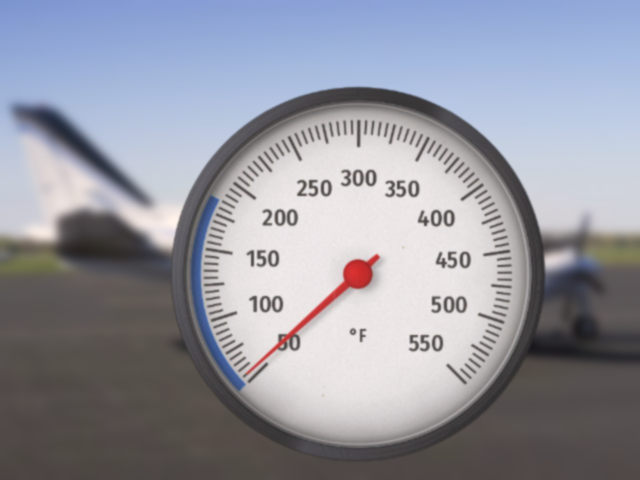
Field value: 55,°F
